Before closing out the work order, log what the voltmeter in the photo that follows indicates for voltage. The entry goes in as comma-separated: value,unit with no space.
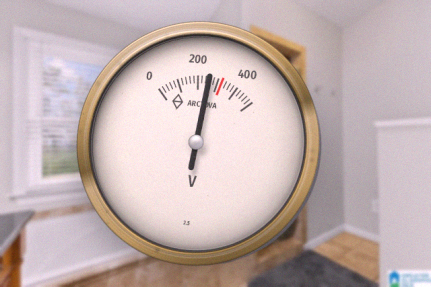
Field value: 260,V
